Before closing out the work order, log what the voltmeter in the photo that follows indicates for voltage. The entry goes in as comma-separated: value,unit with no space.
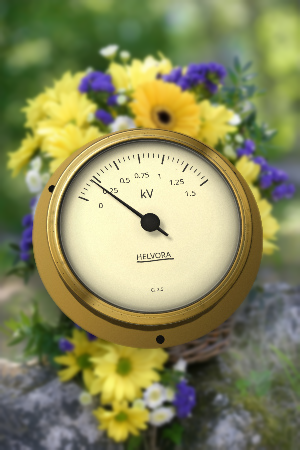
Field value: 0.2,kV
